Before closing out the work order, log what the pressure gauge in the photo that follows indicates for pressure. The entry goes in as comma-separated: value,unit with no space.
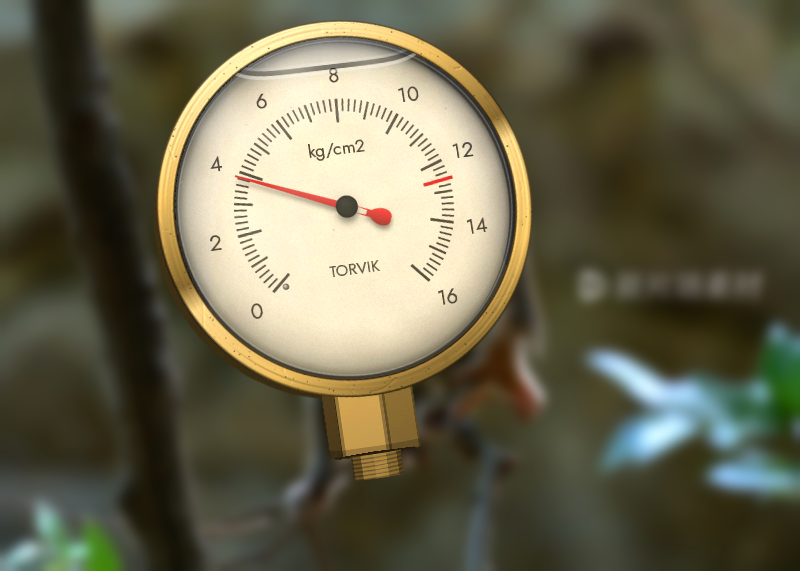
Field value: 3.8,kg/cm²
